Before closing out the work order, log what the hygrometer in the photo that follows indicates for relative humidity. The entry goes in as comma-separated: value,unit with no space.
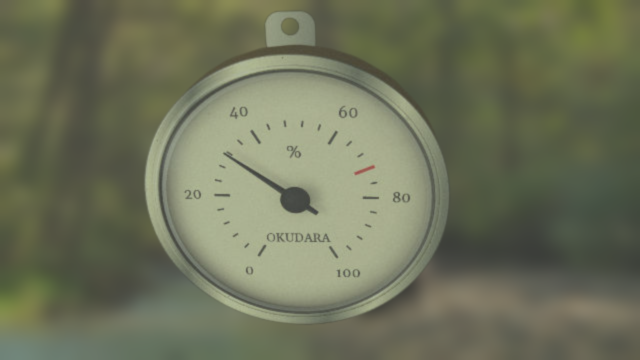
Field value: 32,%
